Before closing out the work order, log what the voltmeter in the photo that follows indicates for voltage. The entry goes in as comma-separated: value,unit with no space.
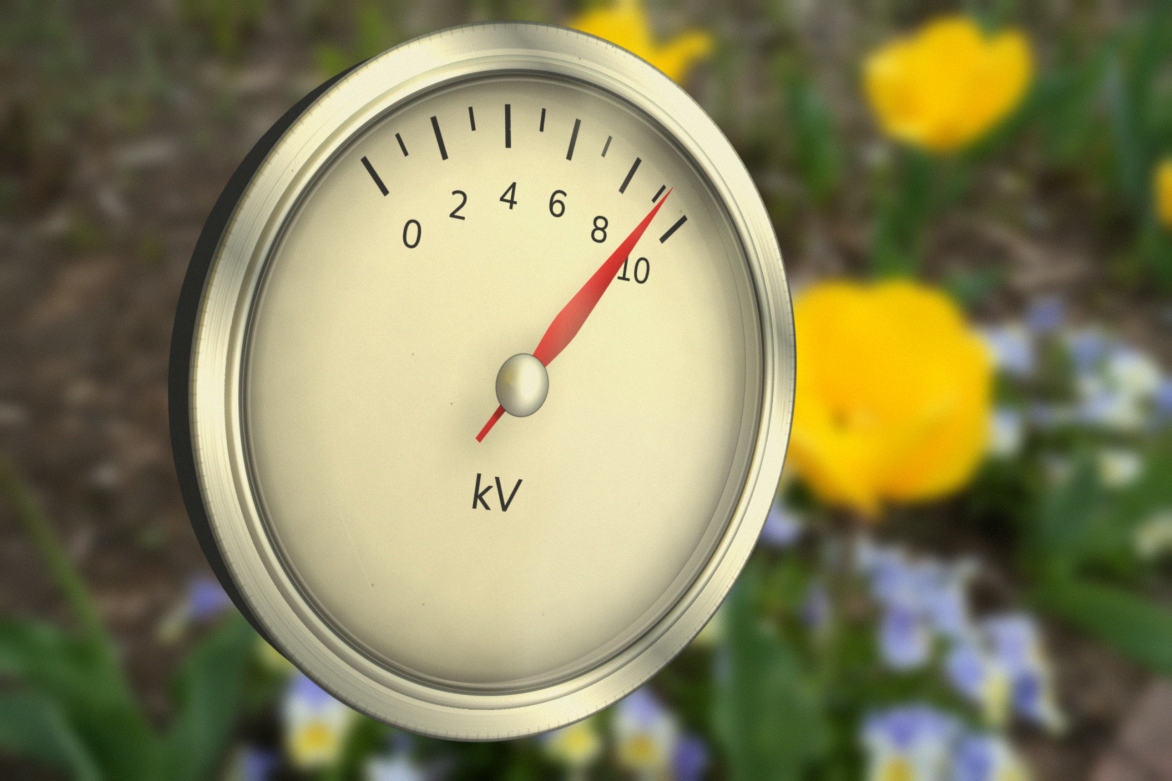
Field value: 9,kV
